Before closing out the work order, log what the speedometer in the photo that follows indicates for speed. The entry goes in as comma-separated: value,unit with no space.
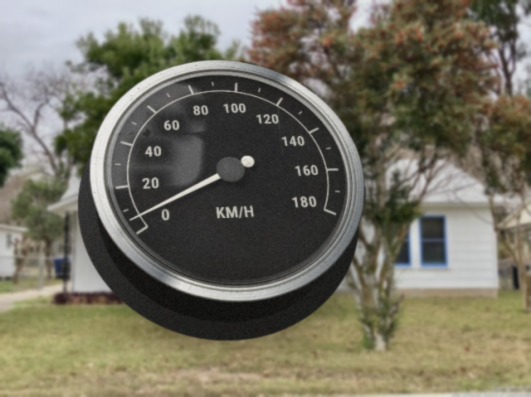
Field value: 5,km/h
